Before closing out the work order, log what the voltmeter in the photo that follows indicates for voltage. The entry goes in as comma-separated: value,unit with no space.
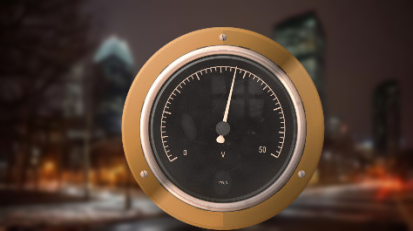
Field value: 28,V
